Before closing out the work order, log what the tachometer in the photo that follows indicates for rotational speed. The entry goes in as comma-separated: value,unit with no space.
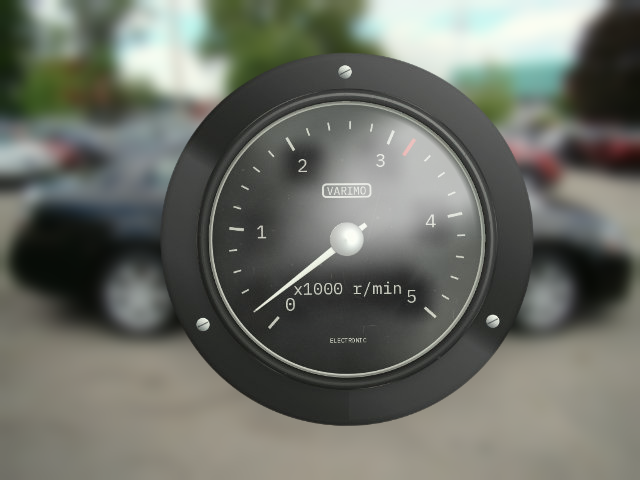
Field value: 200,rpm
